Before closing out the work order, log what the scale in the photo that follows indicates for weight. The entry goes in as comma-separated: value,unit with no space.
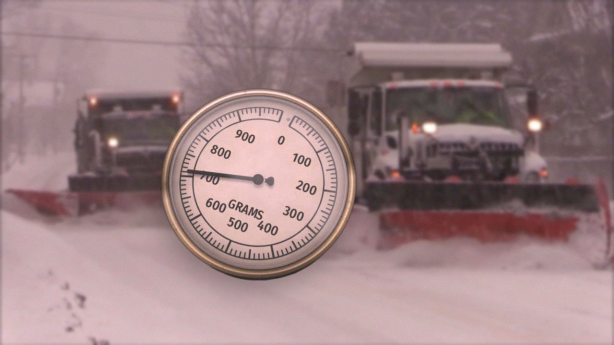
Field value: 710,g
